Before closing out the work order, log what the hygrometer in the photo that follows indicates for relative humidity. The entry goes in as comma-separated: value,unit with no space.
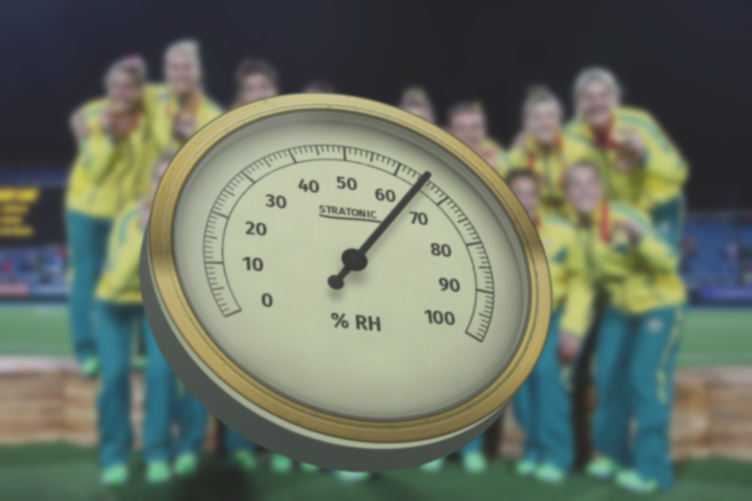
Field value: 65,%
